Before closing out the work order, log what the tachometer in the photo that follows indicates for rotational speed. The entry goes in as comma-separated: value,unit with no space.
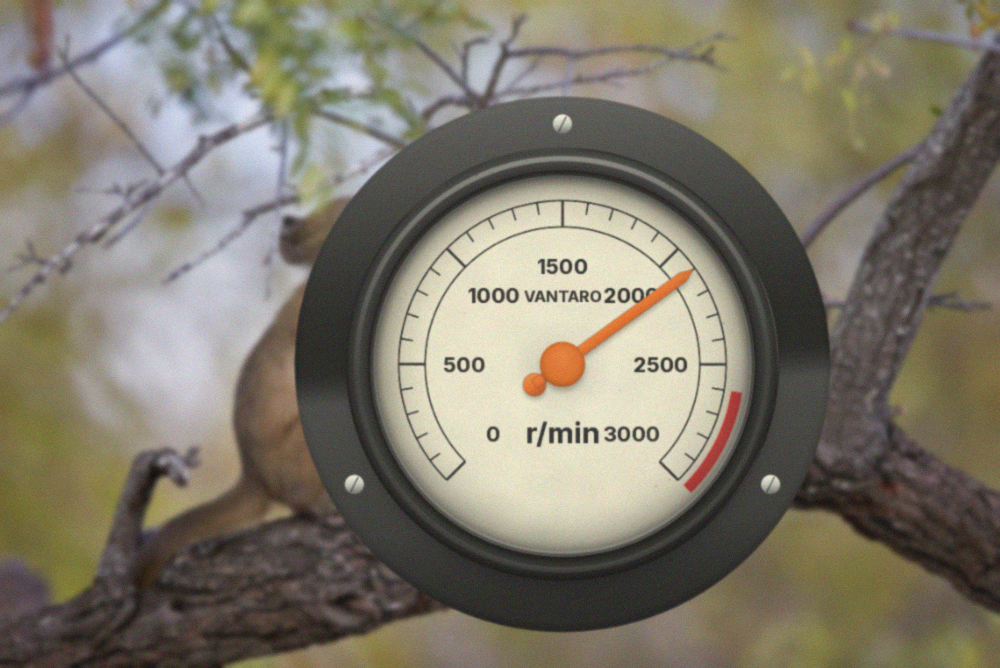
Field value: 2100,rpm
